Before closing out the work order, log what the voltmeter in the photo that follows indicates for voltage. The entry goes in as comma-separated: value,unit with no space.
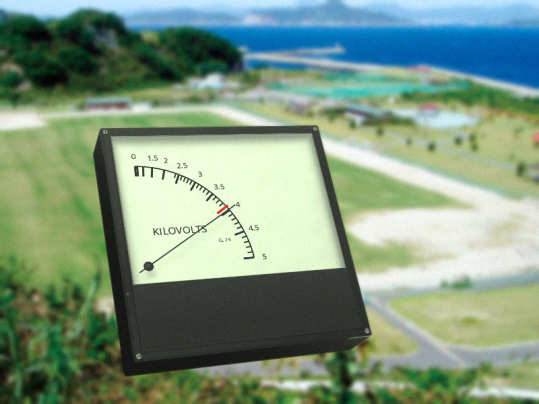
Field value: 4,kV
